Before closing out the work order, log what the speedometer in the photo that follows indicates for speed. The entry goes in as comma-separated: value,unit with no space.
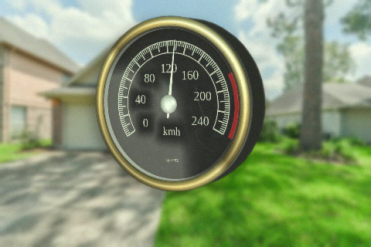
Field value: 130,km/h
